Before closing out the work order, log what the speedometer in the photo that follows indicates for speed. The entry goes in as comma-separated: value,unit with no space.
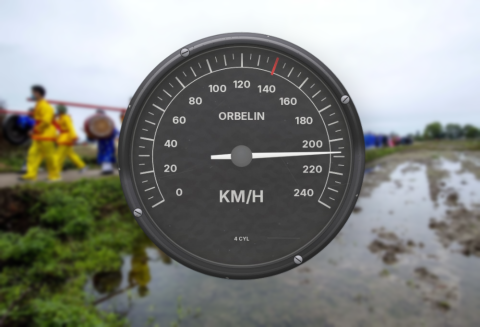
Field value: 207.5,km/h
